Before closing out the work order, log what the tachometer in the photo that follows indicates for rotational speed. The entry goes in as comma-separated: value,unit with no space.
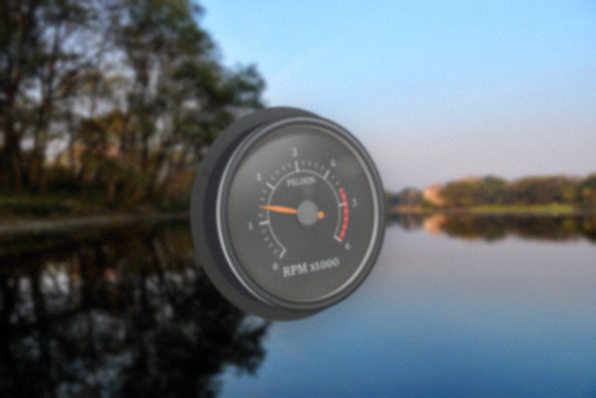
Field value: 1400,rpm
